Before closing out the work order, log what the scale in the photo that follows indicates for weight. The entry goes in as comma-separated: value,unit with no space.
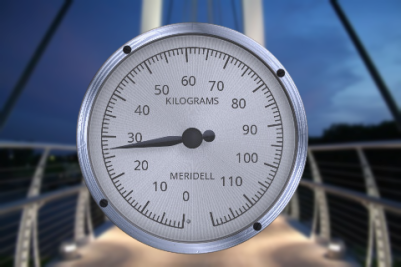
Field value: 27,kg
